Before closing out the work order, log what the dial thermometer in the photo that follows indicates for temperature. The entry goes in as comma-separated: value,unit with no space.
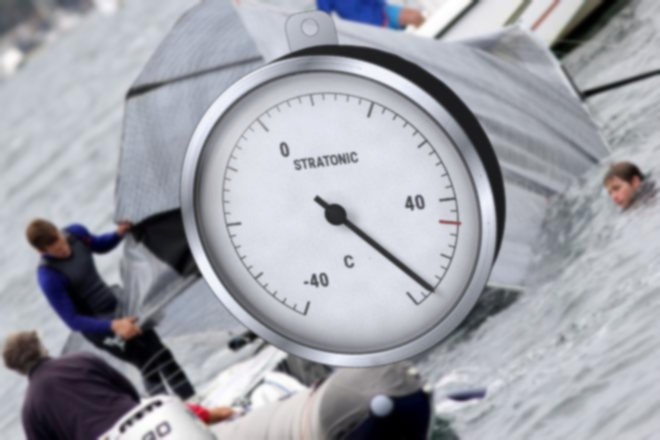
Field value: 56,°C
